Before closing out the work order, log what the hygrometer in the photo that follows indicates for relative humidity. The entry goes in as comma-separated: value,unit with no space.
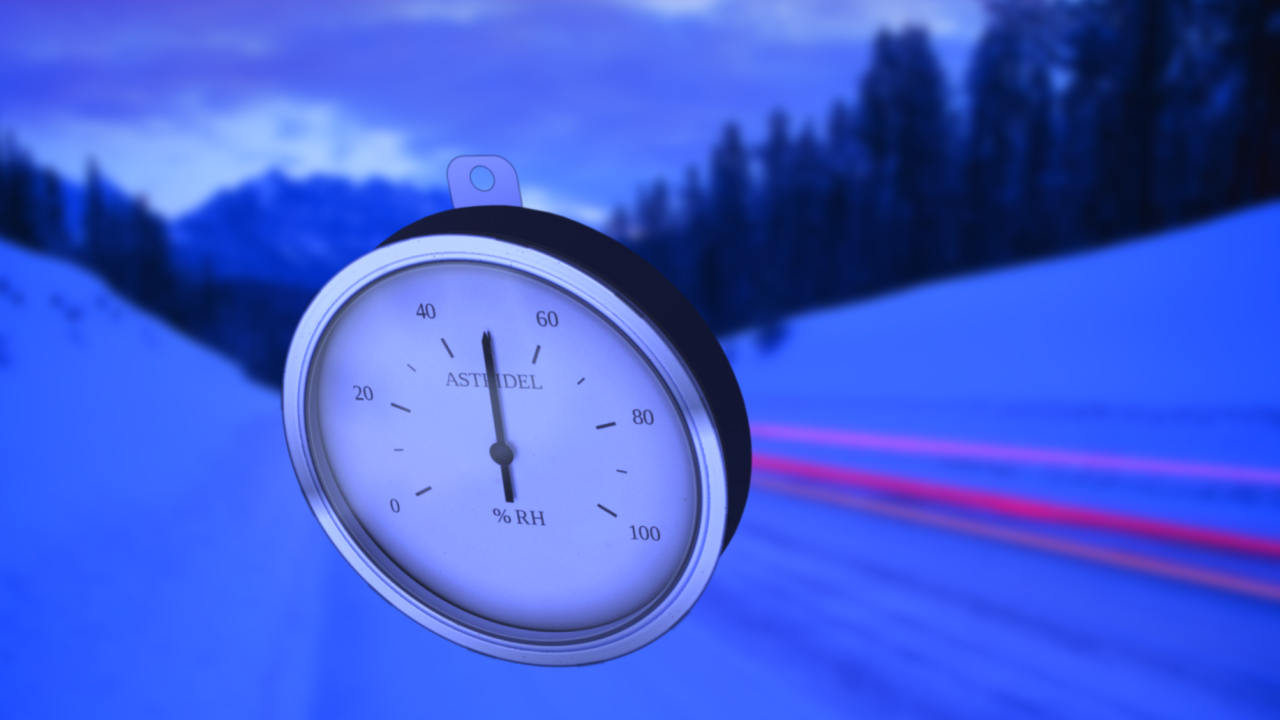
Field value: 50,%
